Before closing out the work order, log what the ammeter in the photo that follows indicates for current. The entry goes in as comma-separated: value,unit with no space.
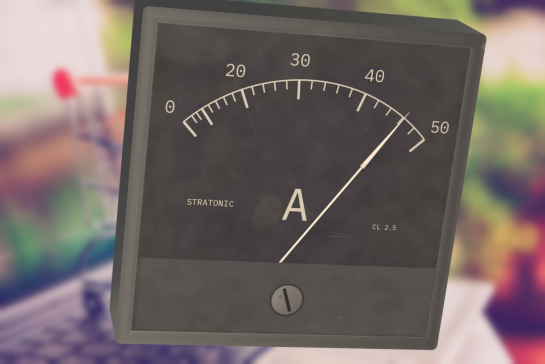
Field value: 46,A
